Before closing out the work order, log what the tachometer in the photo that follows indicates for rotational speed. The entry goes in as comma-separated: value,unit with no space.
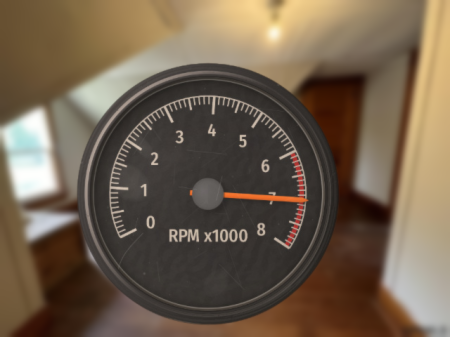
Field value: 7000,rpm
